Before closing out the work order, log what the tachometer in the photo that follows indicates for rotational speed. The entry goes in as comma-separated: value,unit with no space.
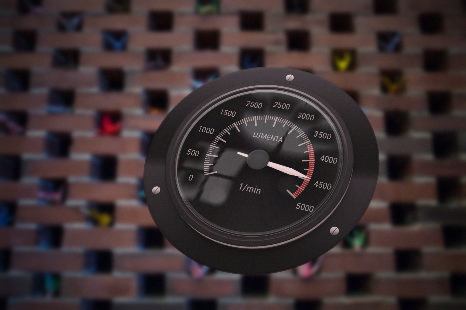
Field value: 4500,rpm
